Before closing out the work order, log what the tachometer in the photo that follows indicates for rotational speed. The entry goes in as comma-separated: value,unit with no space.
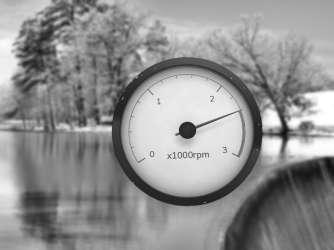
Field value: 2400,rpm
